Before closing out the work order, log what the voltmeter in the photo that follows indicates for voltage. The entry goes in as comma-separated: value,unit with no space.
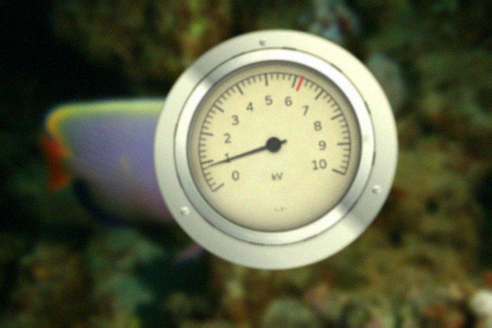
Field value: 0.8,kV
